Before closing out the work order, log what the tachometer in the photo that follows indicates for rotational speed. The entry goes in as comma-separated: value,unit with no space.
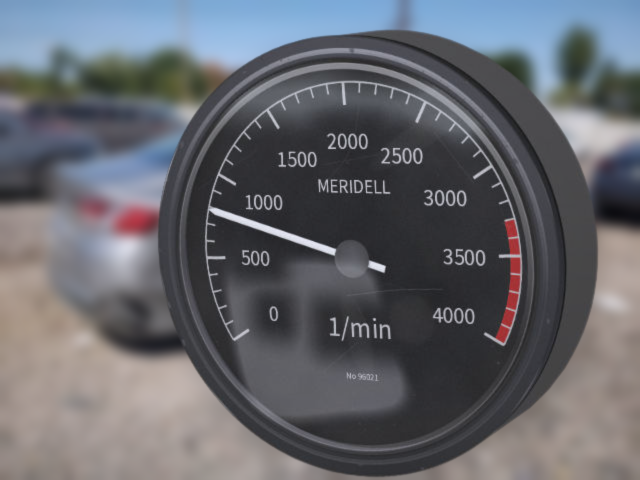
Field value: 800,rpm
